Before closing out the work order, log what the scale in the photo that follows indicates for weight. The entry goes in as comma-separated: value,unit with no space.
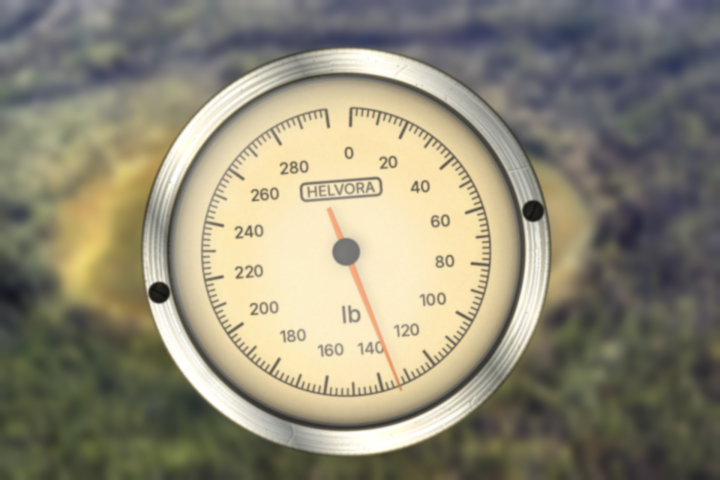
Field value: 134,lb
